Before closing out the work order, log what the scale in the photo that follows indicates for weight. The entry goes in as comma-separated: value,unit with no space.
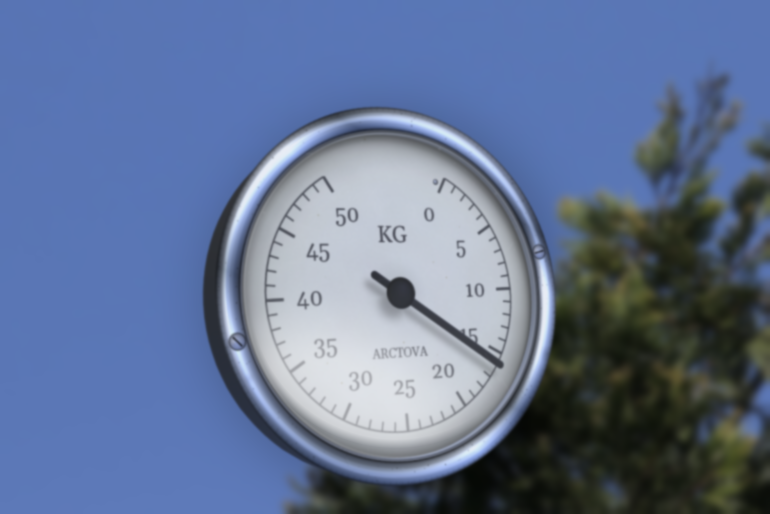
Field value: 16,kg
